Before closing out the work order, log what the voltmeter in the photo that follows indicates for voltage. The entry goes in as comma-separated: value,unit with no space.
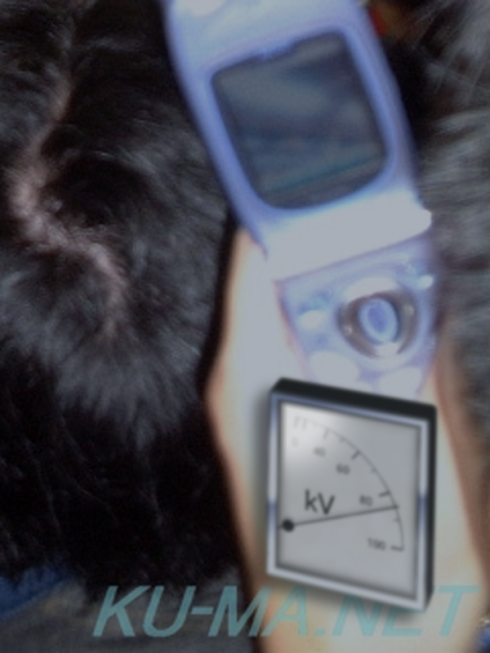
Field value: 85,kV
